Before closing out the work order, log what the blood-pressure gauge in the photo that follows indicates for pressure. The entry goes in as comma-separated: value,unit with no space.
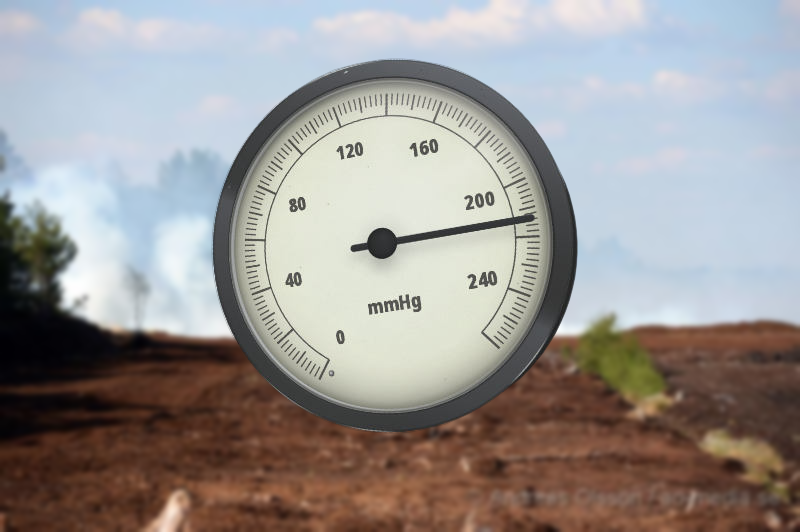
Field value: 214,mmHg
